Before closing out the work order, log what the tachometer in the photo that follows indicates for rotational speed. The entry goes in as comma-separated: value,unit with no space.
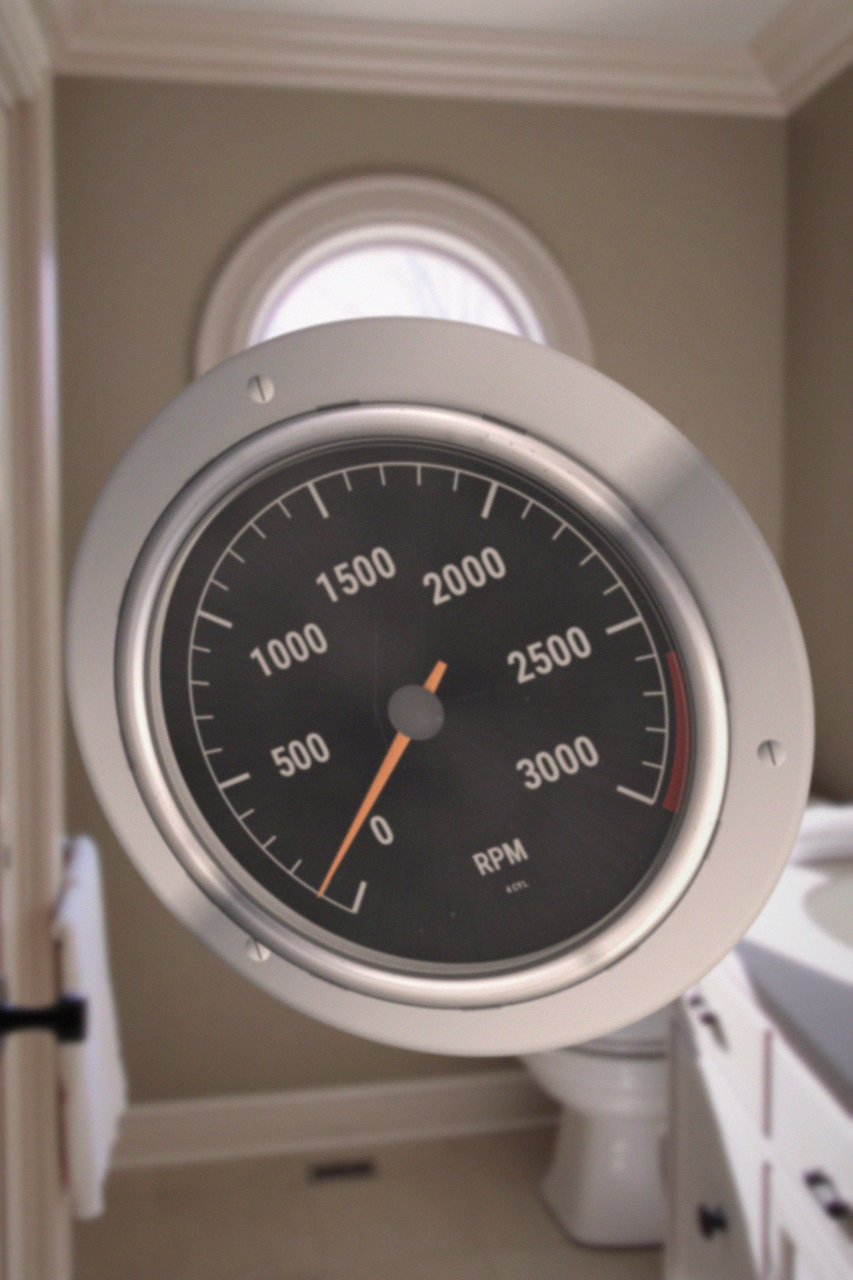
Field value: 100,rpm
